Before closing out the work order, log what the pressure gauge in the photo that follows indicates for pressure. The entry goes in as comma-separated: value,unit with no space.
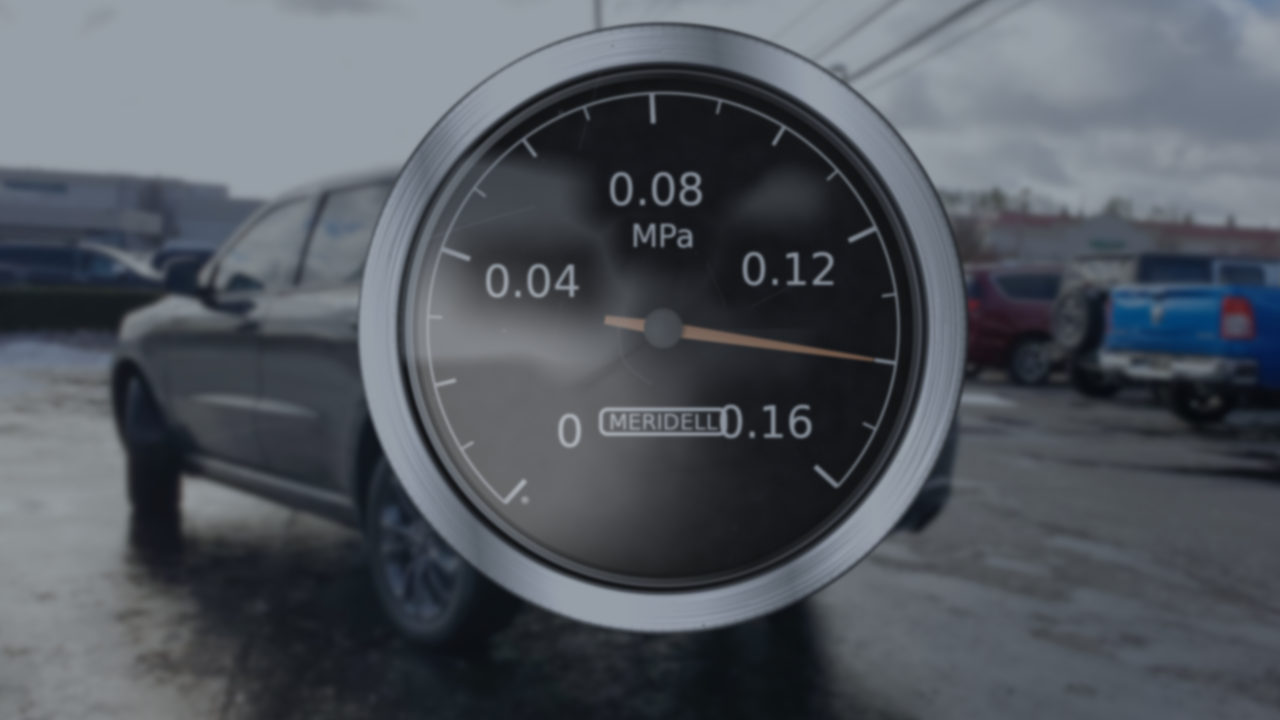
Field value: 0.14,MPa
